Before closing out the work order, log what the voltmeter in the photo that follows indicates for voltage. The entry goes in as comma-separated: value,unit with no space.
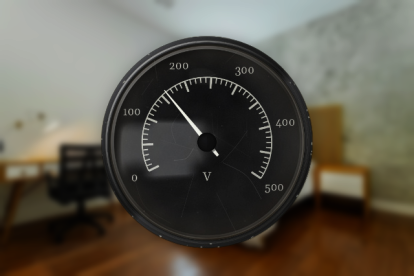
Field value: 160,V
